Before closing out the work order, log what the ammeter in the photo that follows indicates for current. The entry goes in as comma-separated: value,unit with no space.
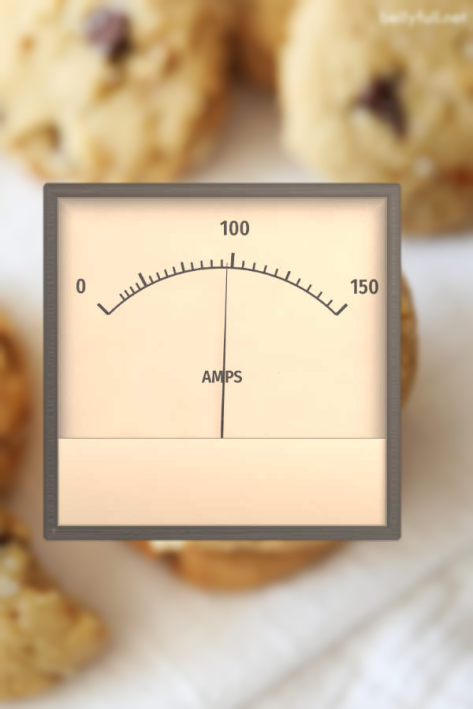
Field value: 97.5,A
